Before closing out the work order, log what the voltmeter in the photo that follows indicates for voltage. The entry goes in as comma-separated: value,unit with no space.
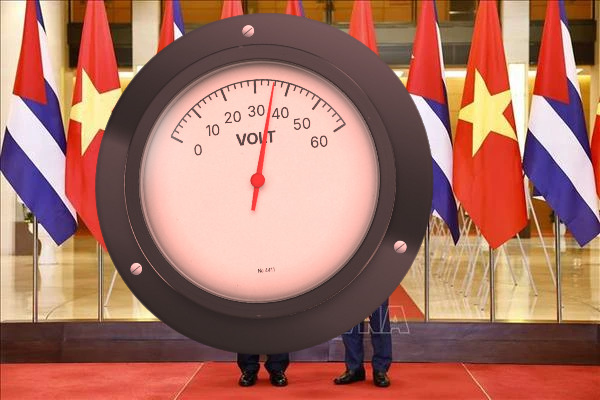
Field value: 36,V
